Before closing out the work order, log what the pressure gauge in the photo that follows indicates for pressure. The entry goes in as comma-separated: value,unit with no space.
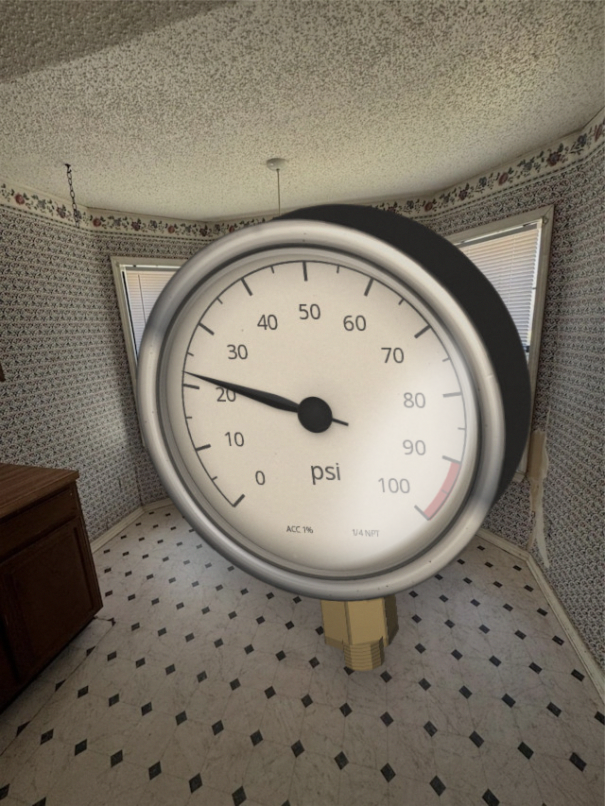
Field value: 22.5,psi
